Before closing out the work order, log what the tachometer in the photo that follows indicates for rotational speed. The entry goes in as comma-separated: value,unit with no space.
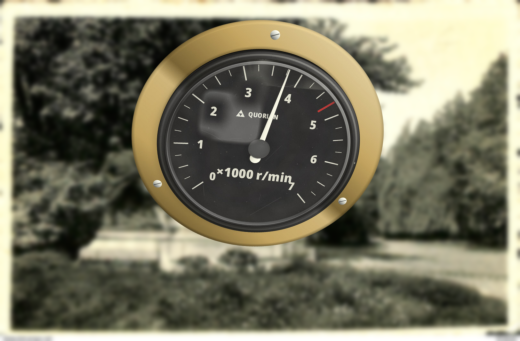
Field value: 3750,rpm
